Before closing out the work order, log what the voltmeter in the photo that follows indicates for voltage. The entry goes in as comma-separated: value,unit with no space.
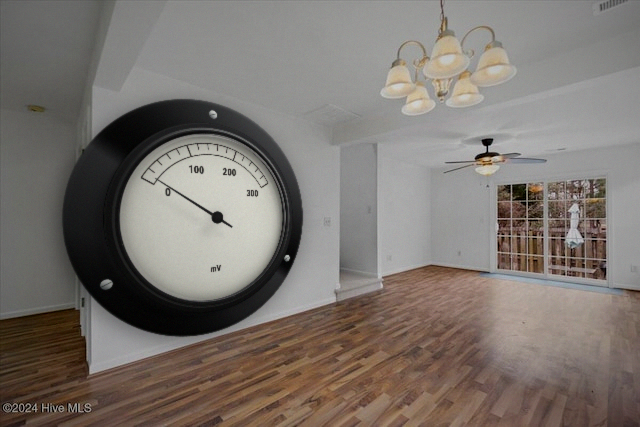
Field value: 10,mV
